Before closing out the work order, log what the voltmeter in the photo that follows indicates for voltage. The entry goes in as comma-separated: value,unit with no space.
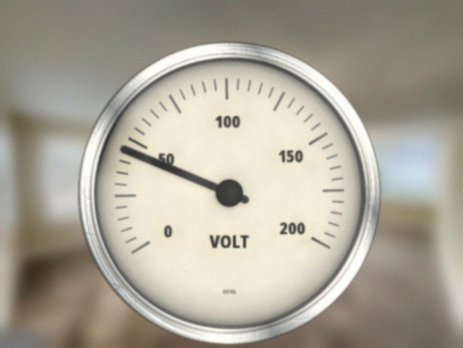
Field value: 45,V
